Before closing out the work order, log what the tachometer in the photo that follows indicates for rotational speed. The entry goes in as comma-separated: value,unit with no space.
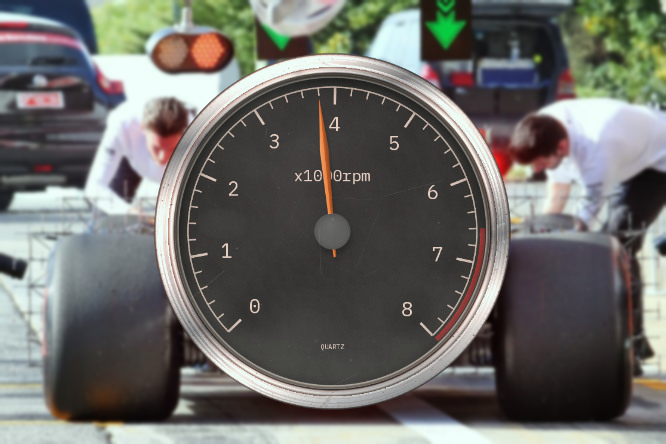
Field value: 3800,rpm
